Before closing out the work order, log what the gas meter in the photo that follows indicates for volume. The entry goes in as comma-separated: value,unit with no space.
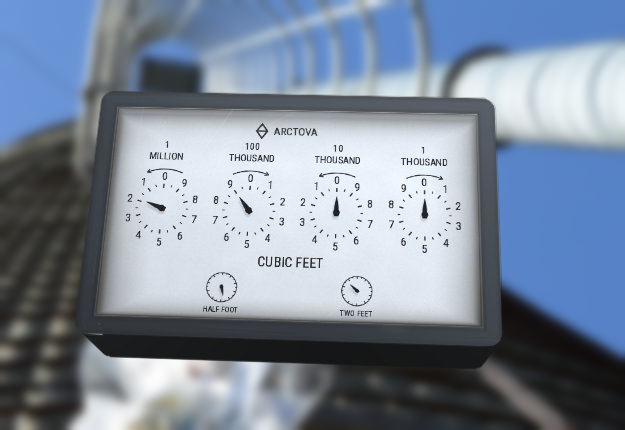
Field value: 190000,ft³
